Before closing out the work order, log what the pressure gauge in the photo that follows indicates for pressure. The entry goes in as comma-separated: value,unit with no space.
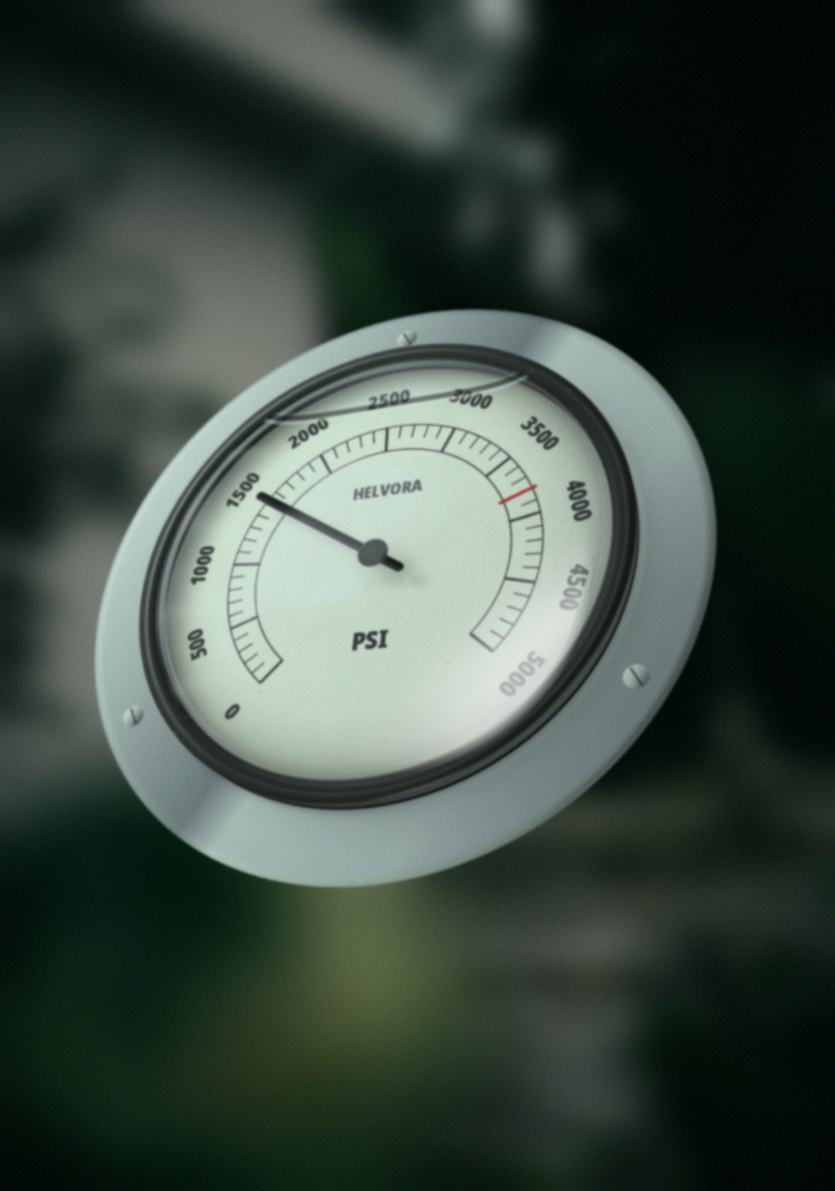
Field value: 1500,psi
